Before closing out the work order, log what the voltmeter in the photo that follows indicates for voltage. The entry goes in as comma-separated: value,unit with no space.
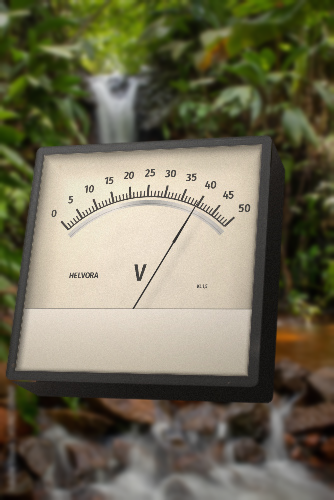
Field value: 40,V
